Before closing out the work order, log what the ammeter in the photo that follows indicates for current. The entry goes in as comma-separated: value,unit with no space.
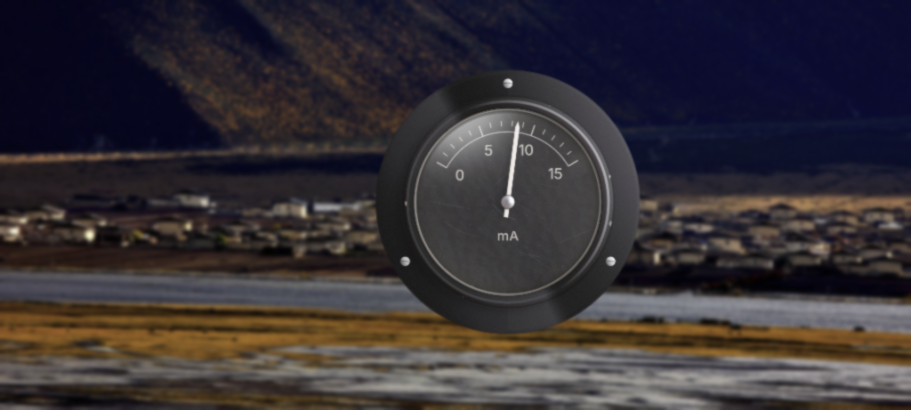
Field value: 8.5,mA
